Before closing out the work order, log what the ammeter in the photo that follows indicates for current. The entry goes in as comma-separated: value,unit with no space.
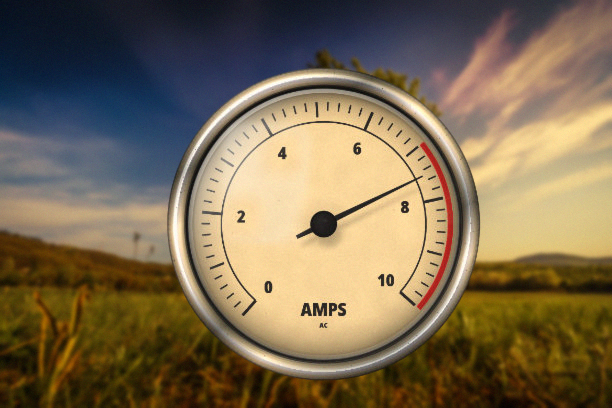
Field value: 7.5,A
